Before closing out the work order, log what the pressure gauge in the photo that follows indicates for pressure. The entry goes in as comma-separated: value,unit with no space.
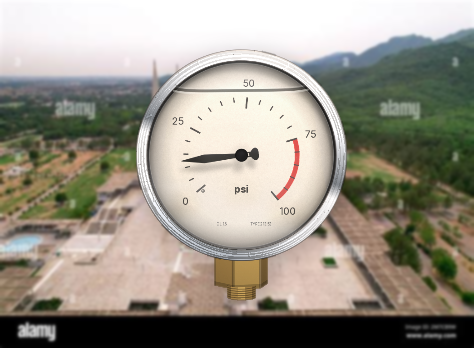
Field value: 12.5,psi
